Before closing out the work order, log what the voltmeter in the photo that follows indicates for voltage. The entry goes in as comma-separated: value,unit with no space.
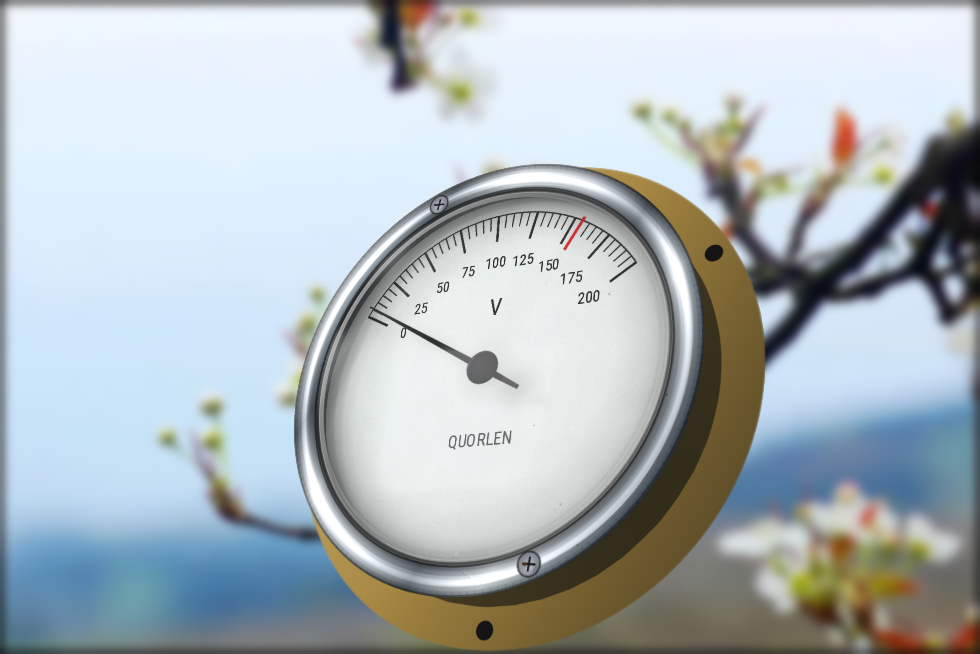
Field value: 5,V
